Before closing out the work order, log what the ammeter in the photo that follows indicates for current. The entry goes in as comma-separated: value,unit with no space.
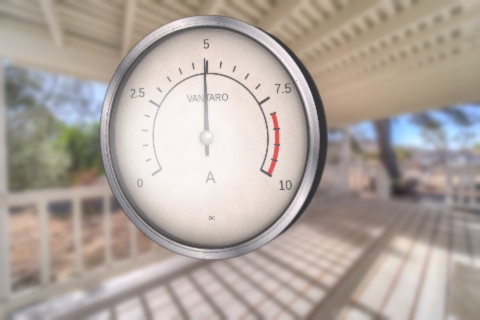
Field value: 5,A
